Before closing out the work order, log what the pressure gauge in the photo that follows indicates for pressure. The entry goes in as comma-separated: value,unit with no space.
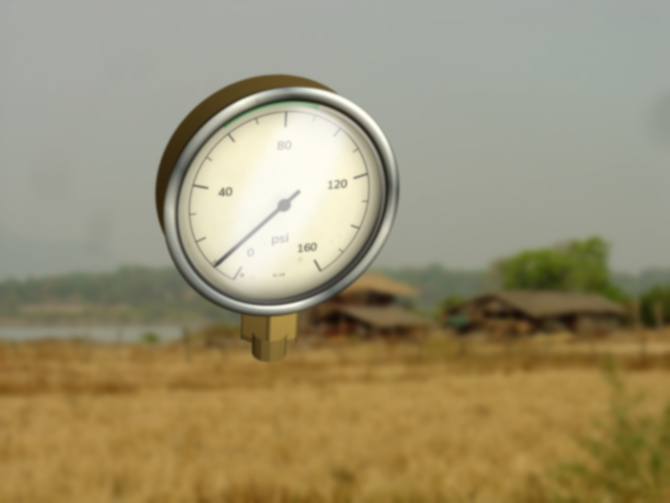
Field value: 10,psi
